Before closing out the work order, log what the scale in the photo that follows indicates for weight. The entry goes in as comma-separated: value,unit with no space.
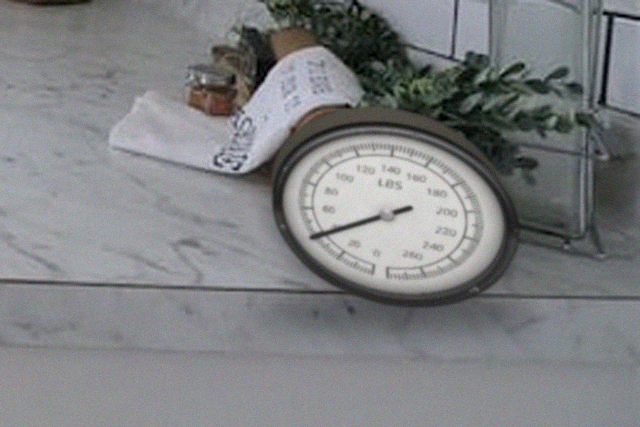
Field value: 40,lb
